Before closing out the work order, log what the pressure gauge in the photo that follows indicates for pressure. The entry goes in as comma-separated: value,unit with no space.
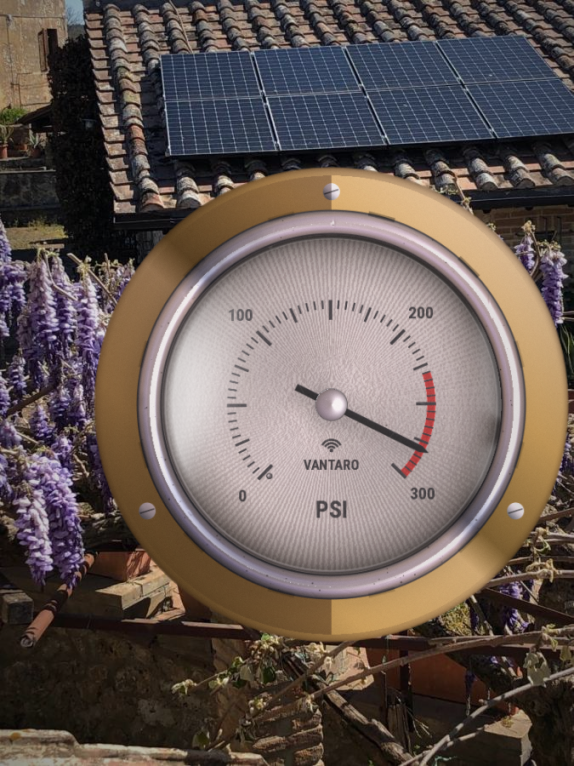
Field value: 280,psi
